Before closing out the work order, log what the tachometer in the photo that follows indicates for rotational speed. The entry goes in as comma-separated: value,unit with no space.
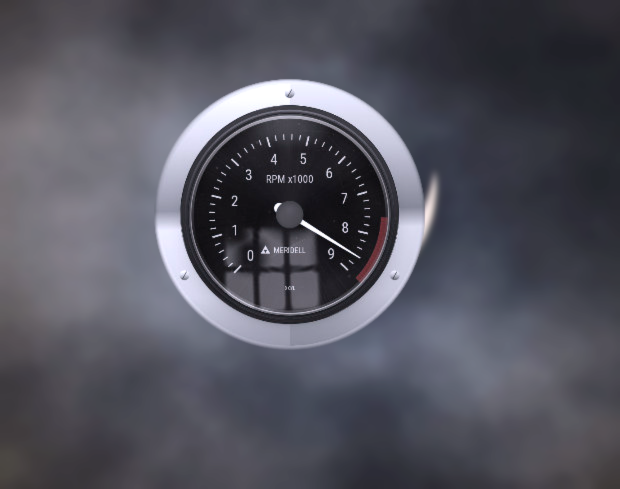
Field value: 8600,rpm
